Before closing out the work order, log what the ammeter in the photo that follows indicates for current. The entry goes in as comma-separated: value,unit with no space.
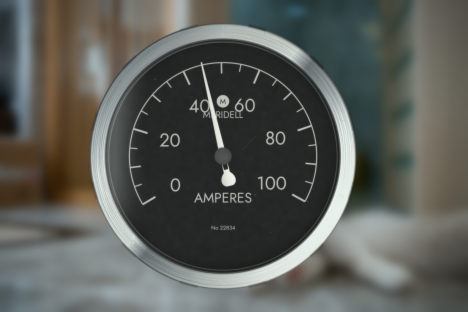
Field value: 45,A
